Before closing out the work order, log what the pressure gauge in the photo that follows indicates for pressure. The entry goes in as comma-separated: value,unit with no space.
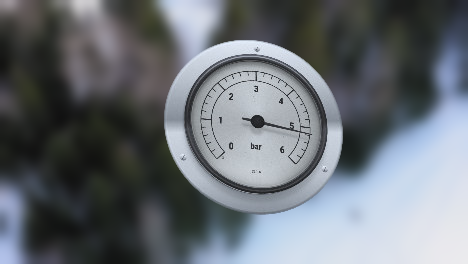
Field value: 5.2,bar
